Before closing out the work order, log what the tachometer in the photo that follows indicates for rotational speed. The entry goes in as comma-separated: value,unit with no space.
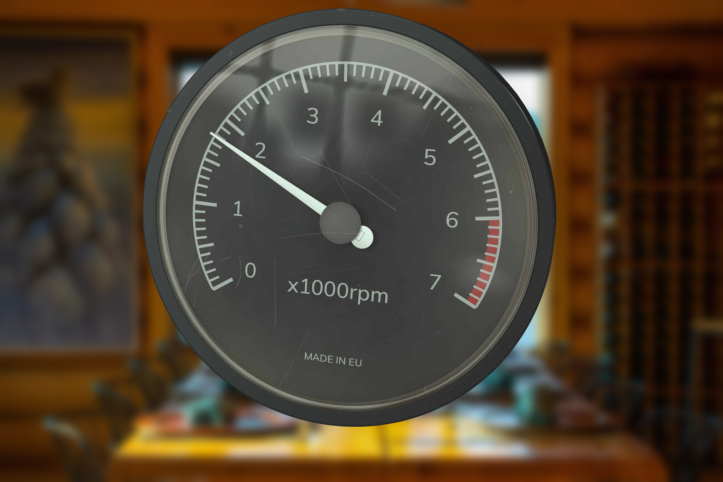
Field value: 1800,rpm
